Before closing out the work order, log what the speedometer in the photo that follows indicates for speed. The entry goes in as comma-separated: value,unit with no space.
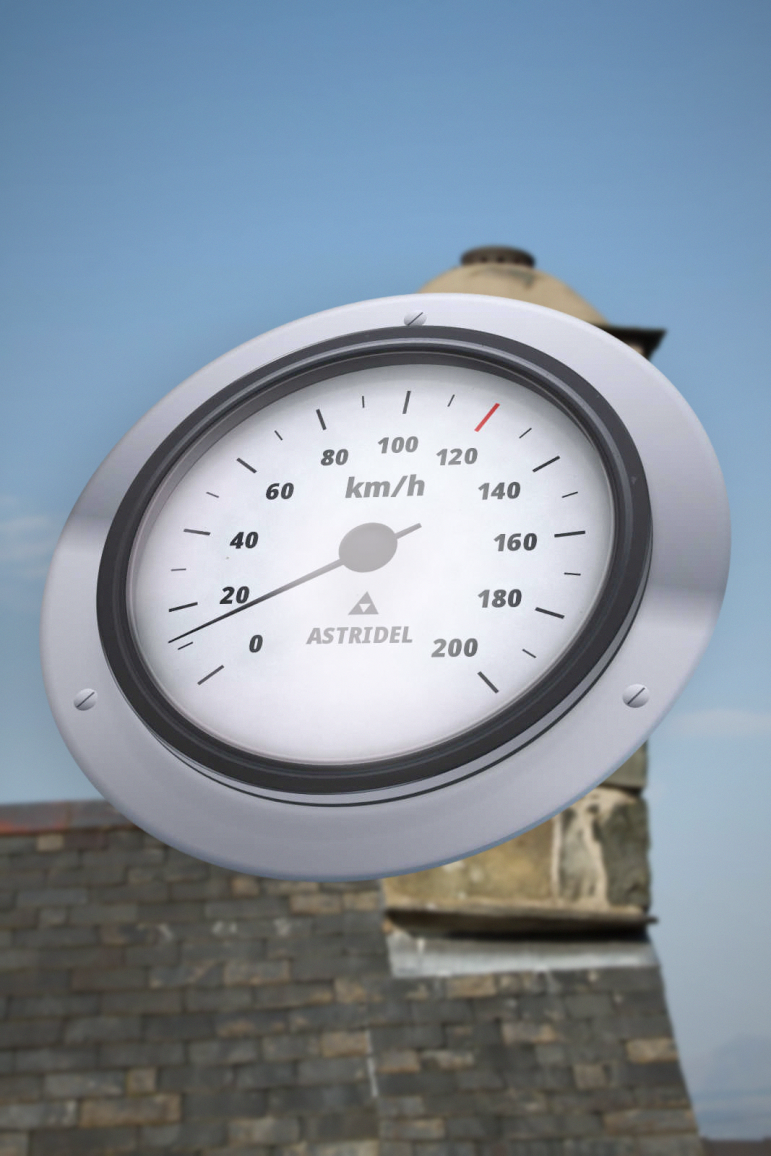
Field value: 10,km/h
